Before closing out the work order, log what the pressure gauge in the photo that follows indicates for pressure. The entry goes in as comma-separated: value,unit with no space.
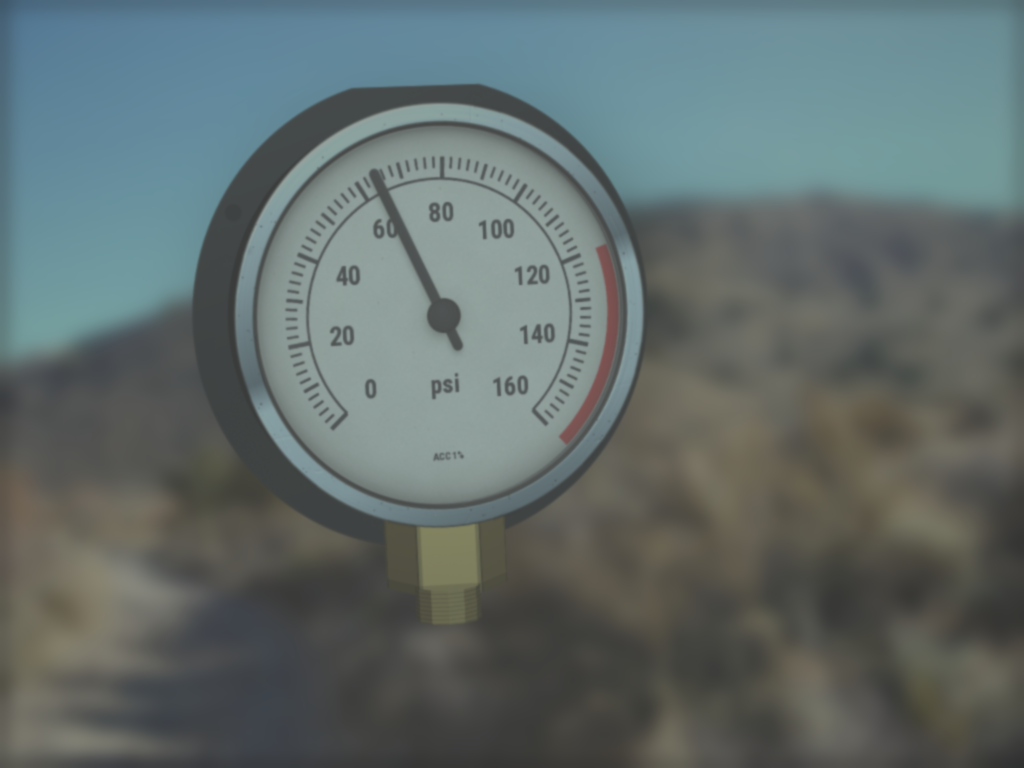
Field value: 64,psi
